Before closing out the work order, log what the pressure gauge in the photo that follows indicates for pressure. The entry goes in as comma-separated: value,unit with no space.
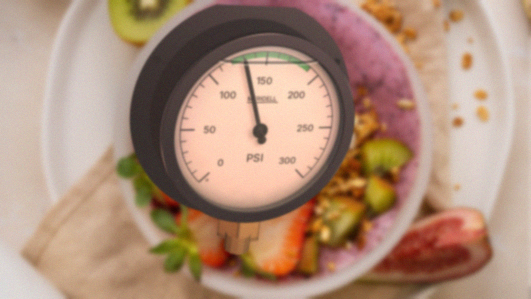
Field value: 130,psi
